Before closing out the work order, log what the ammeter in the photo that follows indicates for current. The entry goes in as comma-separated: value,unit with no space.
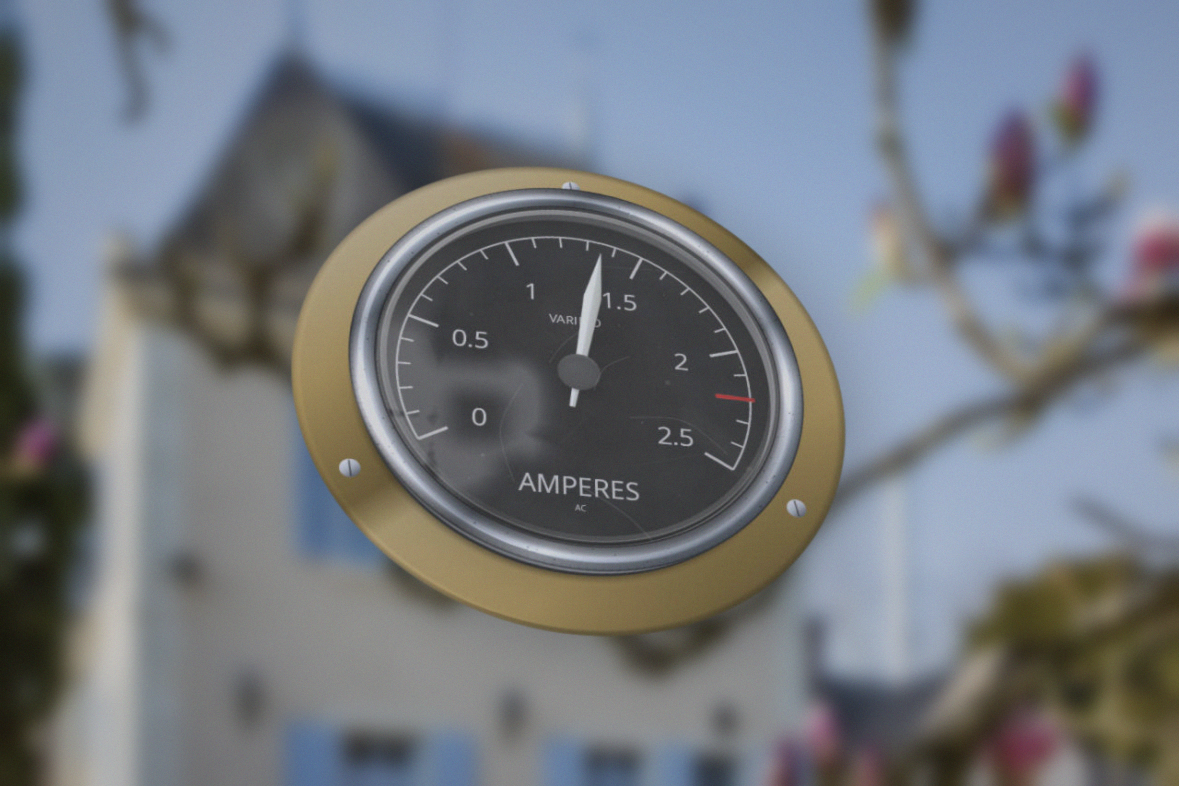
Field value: 1.35,A
